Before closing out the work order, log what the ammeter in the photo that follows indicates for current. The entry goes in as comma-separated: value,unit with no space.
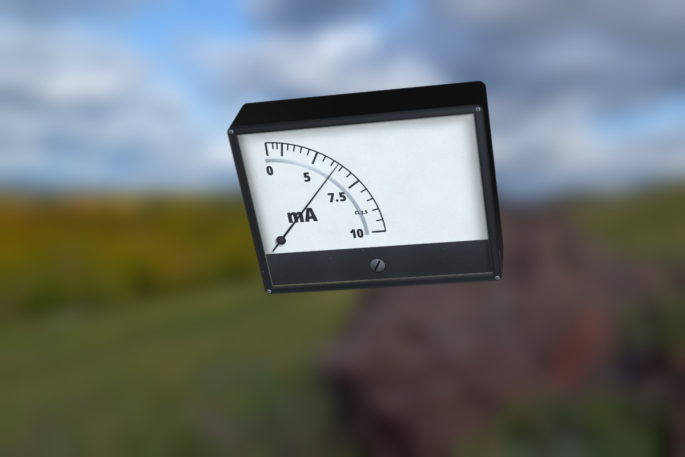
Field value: 6.25,mA
